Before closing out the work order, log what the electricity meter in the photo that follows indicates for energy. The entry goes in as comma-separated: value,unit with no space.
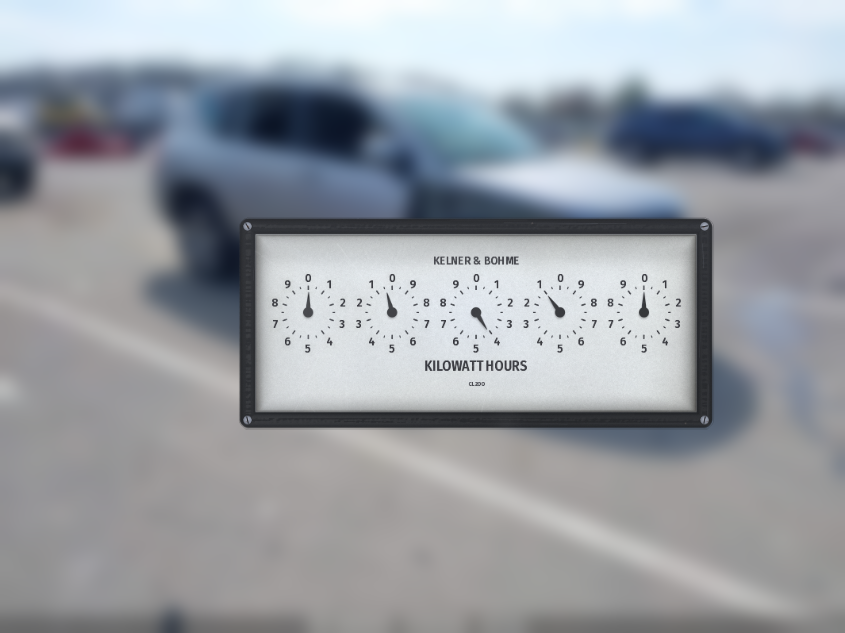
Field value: 410,kWh
